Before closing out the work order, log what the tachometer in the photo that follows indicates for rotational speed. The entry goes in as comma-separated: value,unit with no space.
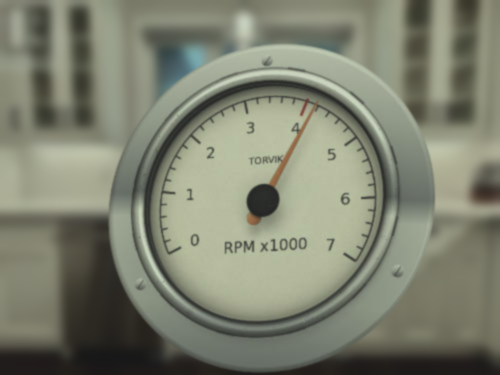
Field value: 4200,rpm
